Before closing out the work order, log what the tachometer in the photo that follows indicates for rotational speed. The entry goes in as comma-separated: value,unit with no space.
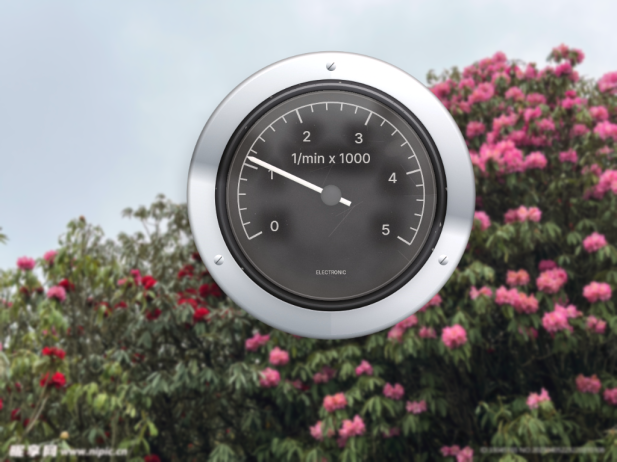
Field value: 1100,rpm
